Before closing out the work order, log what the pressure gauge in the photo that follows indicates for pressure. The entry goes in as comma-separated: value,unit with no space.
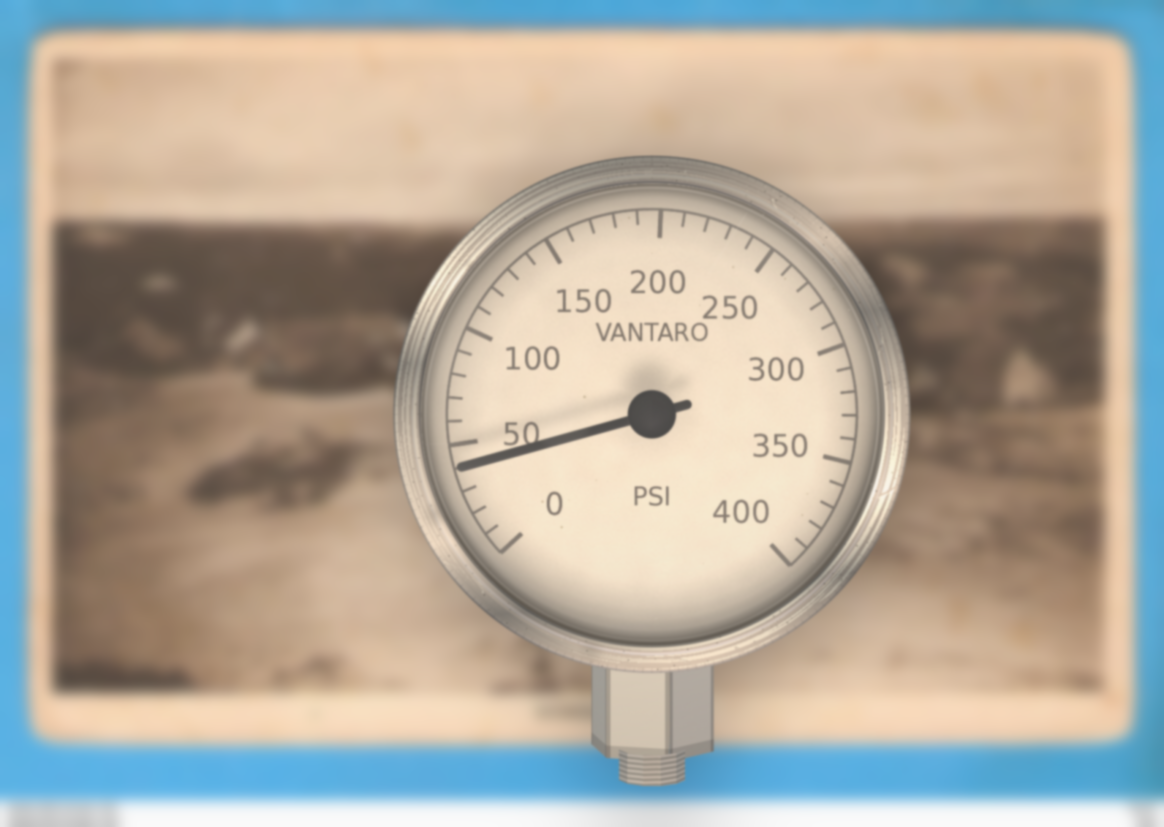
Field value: 40,psi
